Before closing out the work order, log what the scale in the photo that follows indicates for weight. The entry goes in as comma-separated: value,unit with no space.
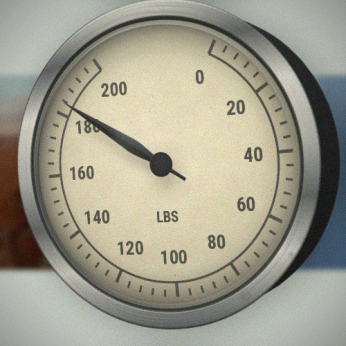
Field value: 184,lb
